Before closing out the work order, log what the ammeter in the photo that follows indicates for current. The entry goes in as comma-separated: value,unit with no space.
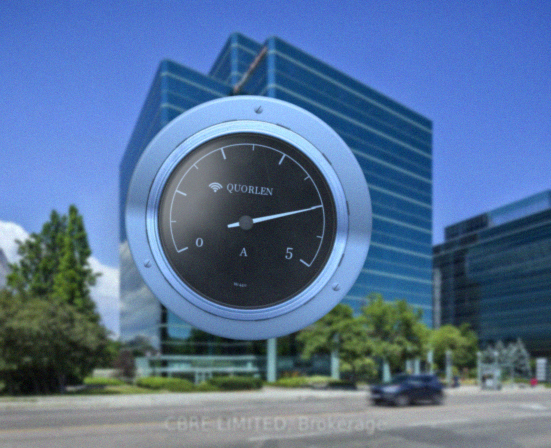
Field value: 4,A
